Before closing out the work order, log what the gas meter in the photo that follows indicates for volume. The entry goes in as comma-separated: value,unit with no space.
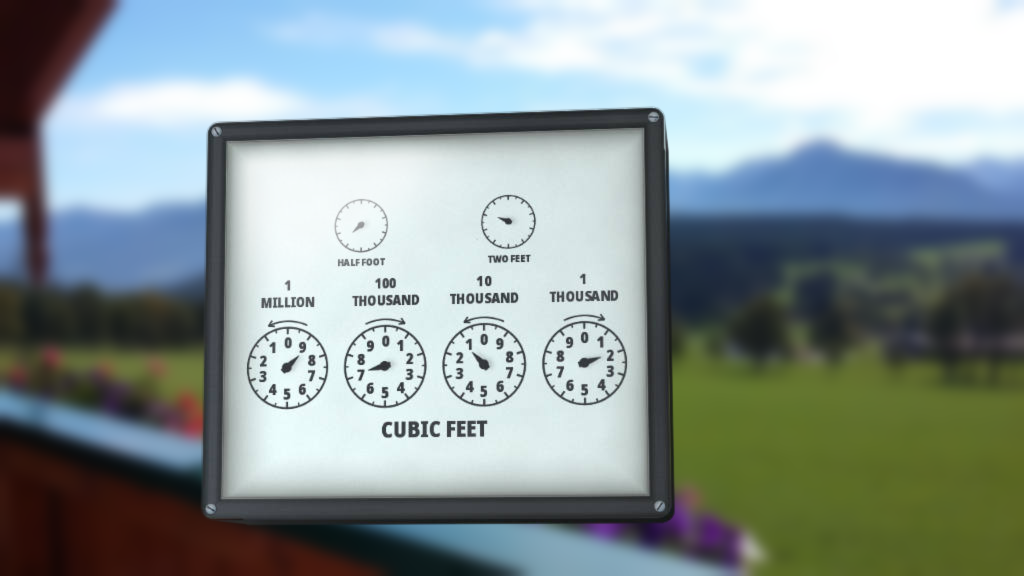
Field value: 871200,ft³
